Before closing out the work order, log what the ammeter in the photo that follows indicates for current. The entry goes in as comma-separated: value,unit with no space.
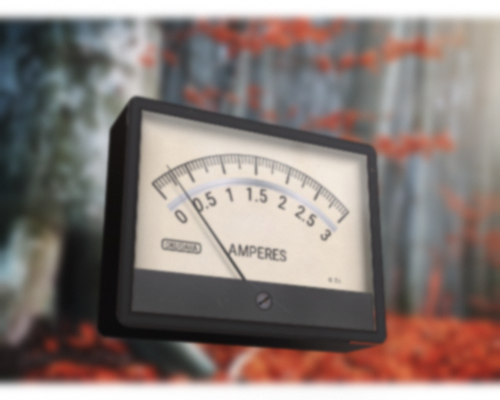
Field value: 0.25,A
